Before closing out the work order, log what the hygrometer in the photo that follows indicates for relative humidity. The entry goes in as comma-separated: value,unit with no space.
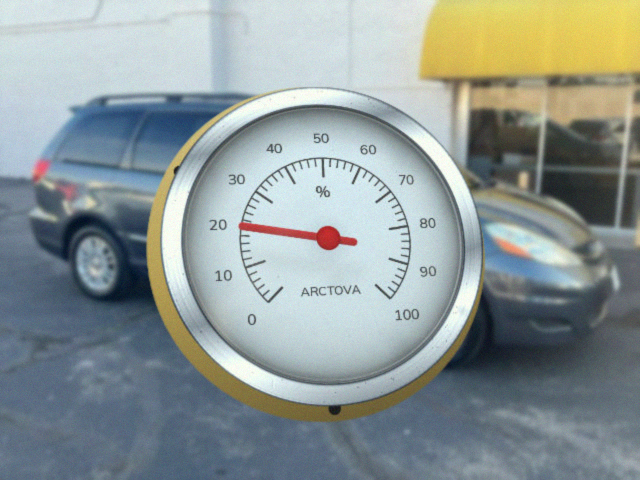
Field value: 20,%
